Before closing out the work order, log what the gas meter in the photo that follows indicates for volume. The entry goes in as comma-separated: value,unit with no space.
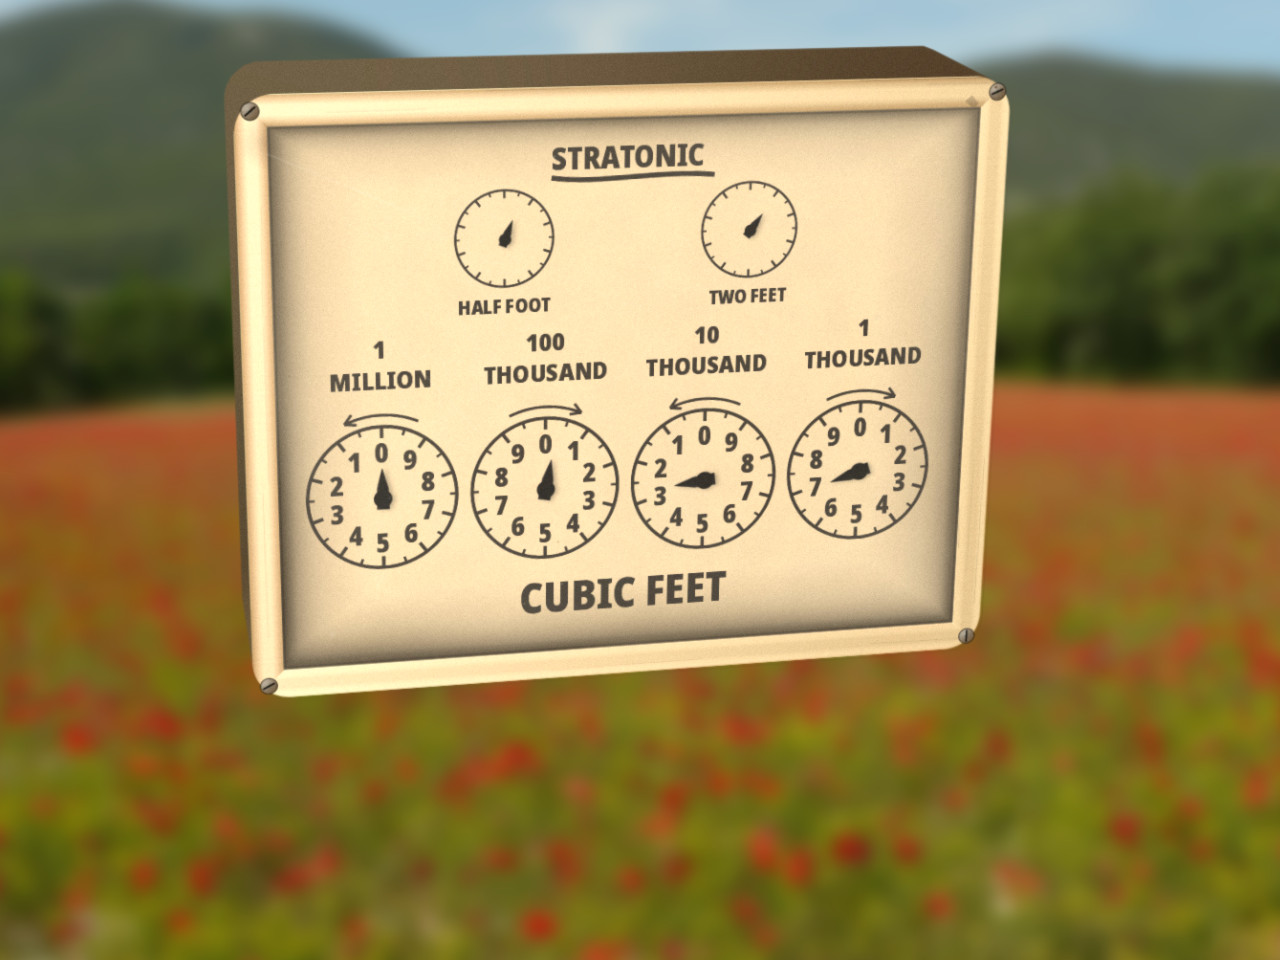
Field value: 2700,ft³
